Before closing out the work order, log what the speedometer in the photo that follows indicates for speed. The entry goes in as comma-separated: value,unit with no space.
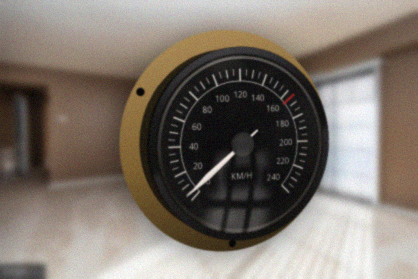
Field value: 5,km/h
